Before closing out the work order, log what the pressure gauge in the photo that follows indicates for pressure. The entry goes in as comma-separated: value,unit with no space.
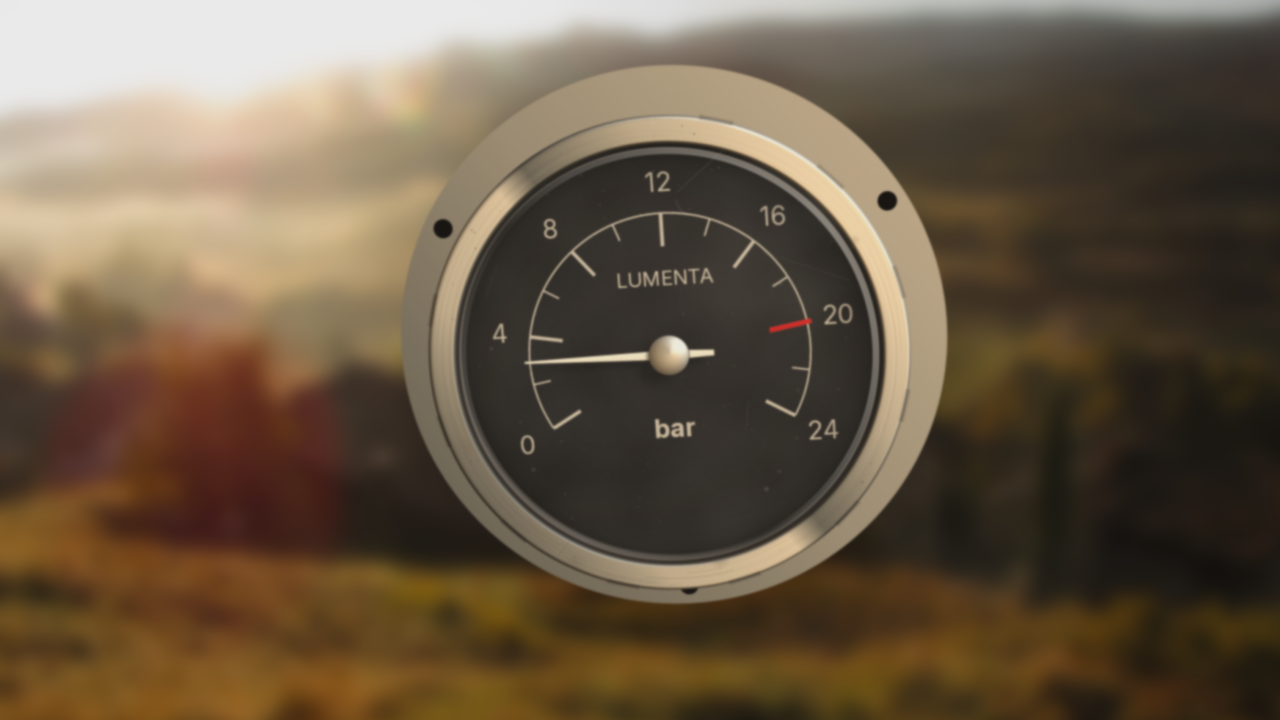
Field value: 3,bar
